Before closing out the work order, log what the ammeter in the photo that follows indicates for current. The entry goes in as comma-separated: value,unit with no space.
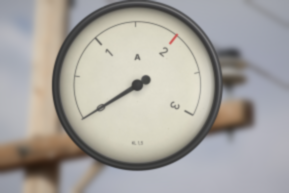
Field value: 0,A
